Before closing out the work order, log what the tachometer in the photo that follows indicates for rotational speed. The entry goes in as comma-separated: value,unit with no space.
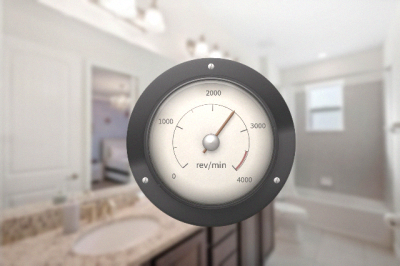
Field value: 2500,rpm
